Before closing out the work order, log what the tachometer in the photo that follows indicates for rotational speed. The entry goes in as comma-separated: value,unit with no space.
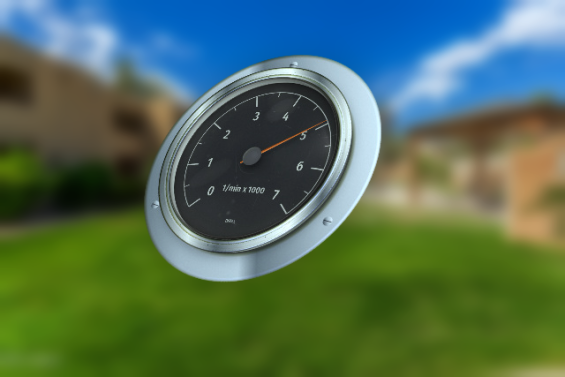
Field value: 5000,rpm
